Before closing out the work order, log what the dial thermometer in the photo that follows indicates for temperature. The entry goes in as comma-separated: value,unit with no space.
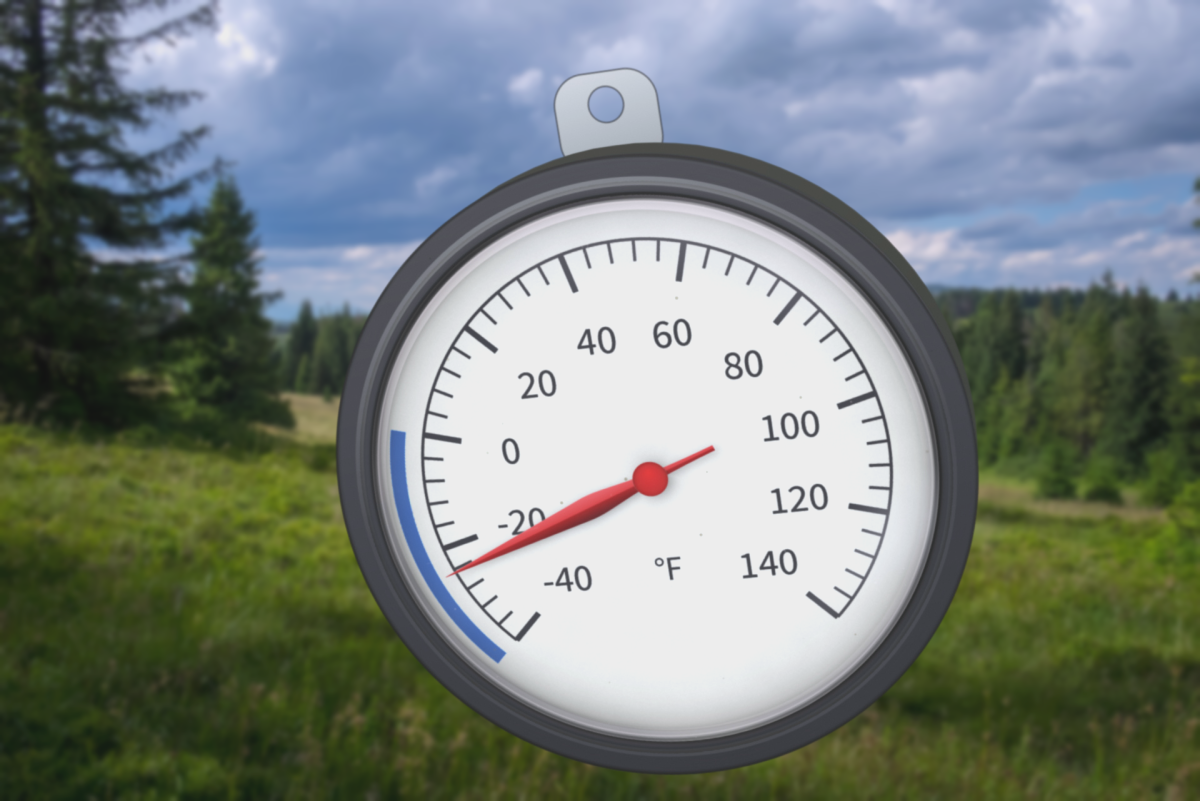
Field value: -24,°F
